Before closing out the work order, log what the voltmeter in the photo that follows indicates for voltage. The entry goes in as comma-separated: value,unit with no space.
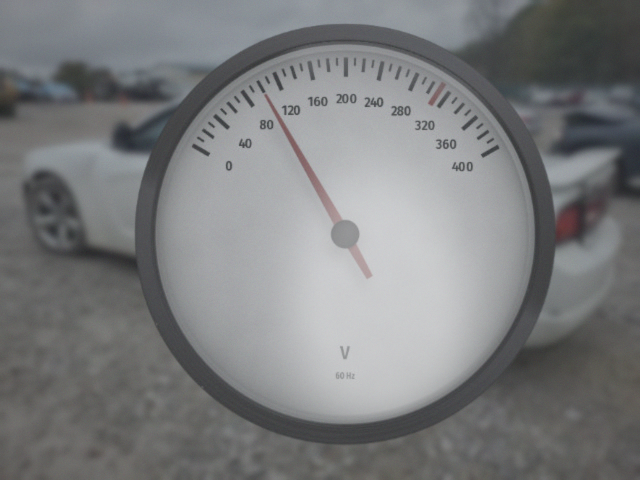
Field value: 100,V
